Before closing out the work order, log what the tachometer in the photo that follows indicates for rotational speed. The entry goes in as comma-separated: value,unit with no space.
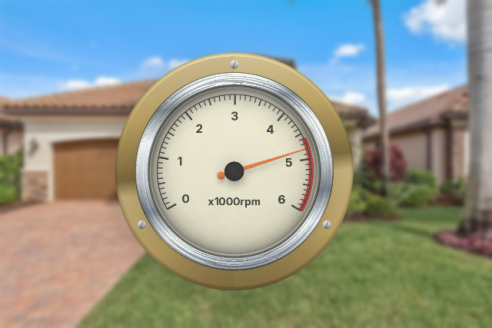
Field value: 4800,rpm
